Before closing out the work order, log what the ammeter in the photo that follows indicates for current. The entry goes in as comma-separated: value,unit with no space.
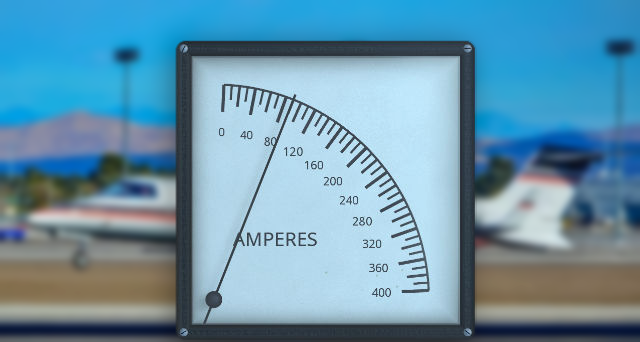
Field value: 90,A
